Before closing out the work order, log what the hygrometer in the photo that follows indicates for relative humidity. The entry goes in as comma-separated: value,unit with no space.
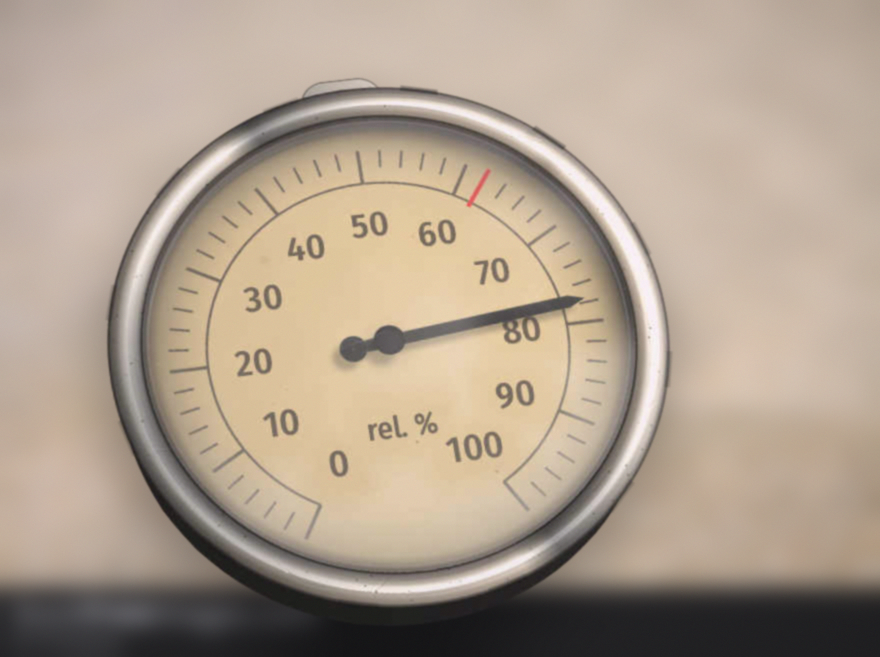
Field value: 78,%
